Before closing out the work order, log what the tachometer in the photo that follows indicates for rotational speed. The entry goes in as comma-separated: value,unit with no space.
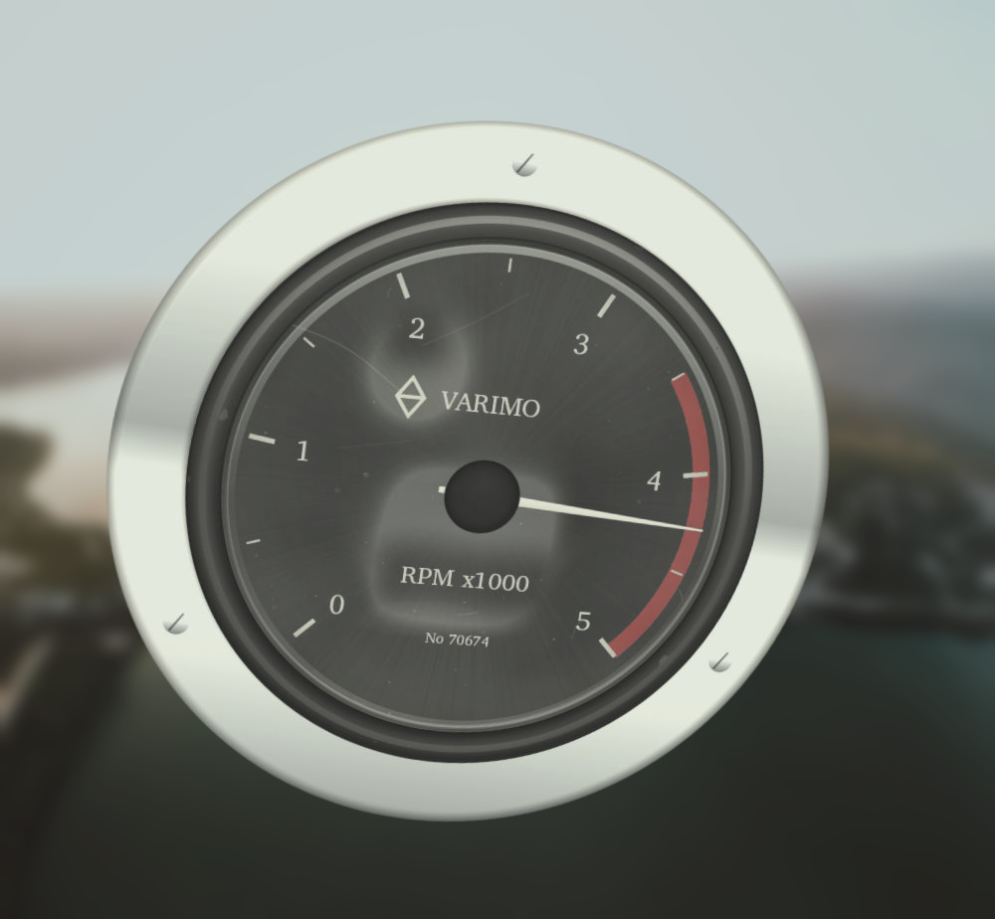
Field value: 4250,rpm
